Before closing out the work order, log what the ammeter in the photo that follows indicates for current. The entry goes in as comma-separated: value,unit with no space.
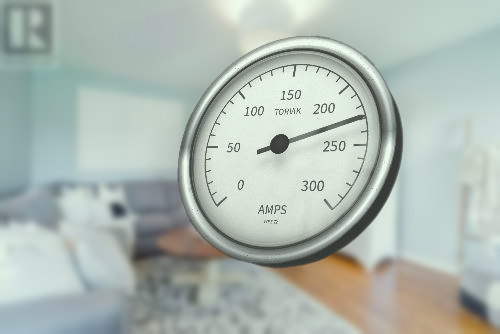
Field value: 230,A
